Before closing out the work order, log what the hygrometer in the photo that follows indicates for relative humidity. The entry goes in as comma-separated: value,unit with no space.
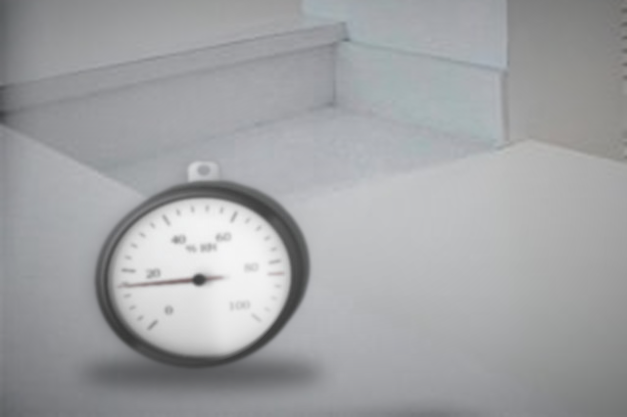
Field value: 16,%
